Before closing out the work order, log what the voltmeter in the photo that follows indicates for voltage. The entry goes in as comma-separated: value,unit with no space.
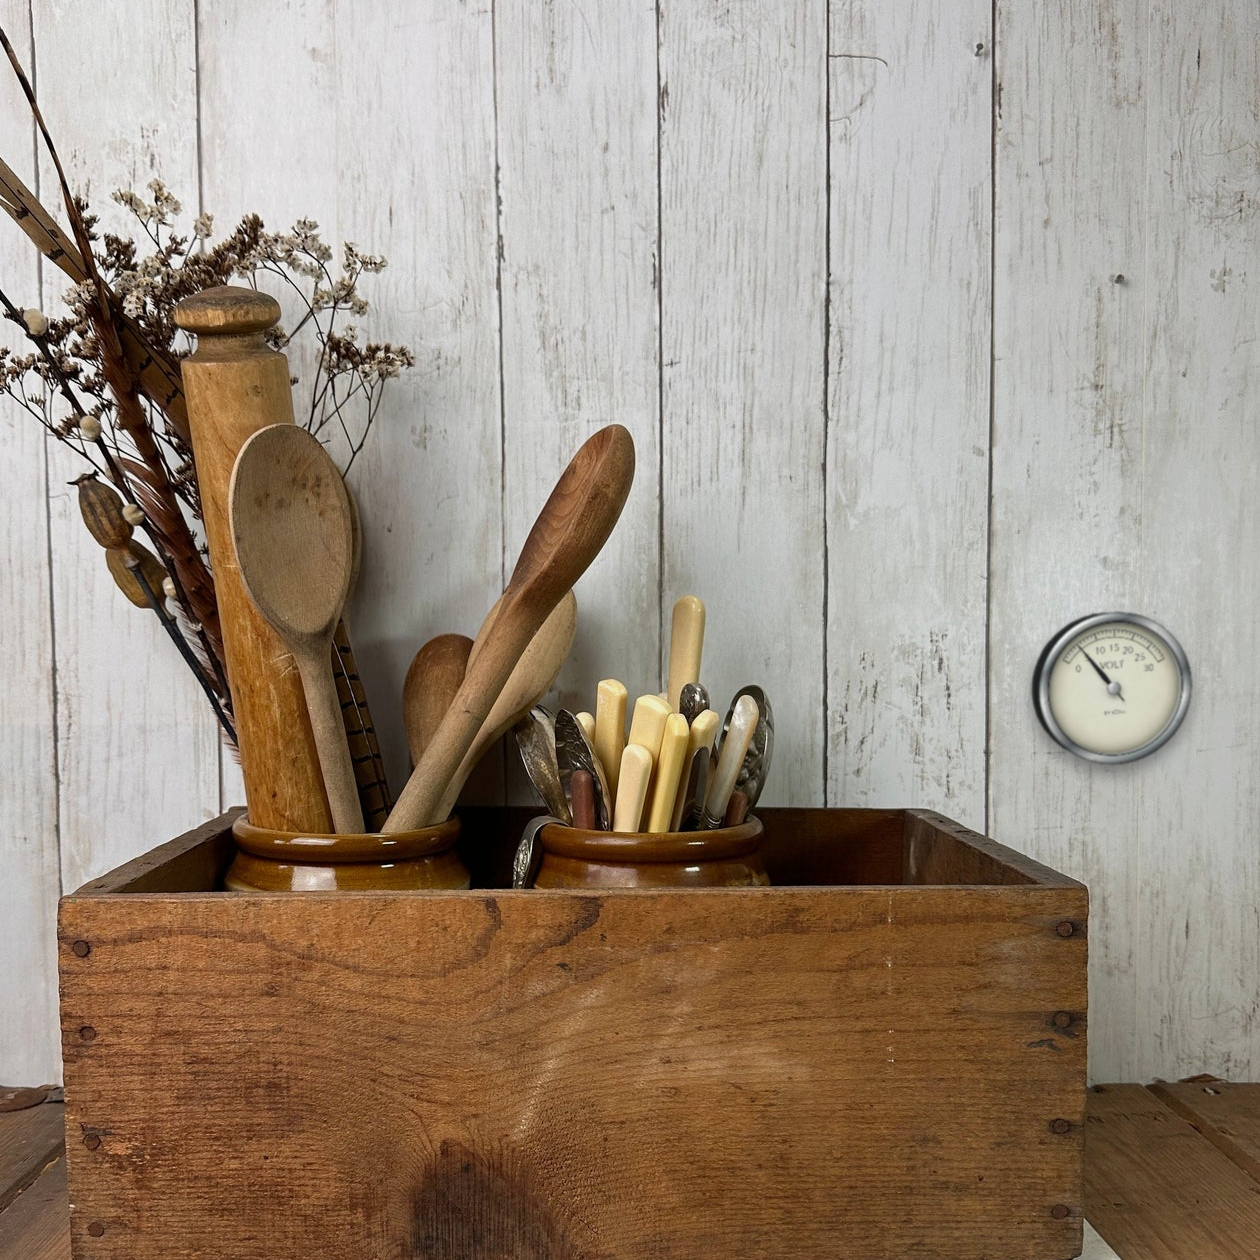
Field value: 5,V
